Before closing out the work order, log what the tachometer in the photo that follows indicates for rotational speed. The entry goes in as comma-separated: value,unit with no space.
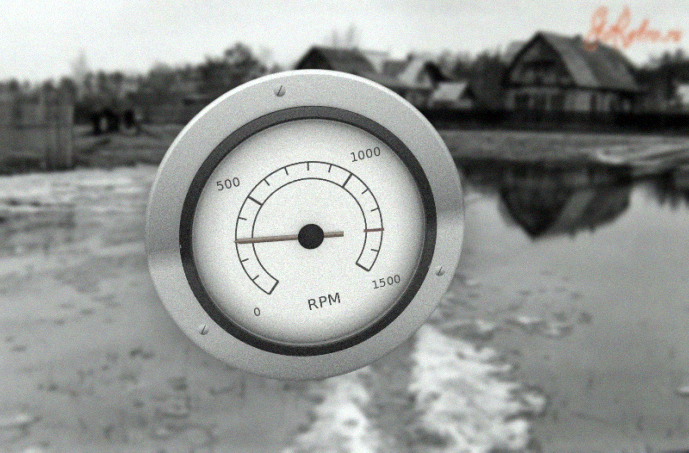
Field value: 300,rpm
